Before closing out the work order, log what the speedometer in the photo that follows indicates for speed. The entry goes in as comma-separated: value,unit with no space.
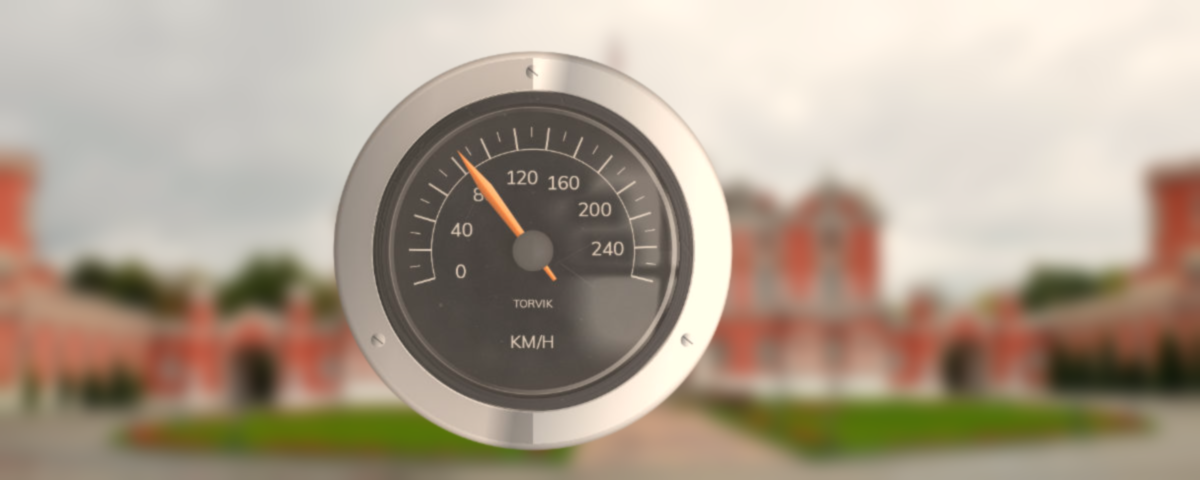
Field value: 85,km/h
